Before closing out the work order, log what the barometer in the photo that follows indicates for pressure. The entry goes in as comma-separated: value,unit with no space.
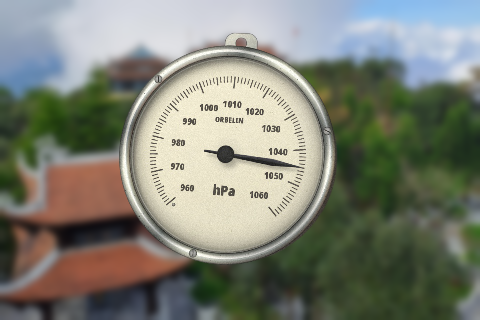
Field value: 1045,hPa
